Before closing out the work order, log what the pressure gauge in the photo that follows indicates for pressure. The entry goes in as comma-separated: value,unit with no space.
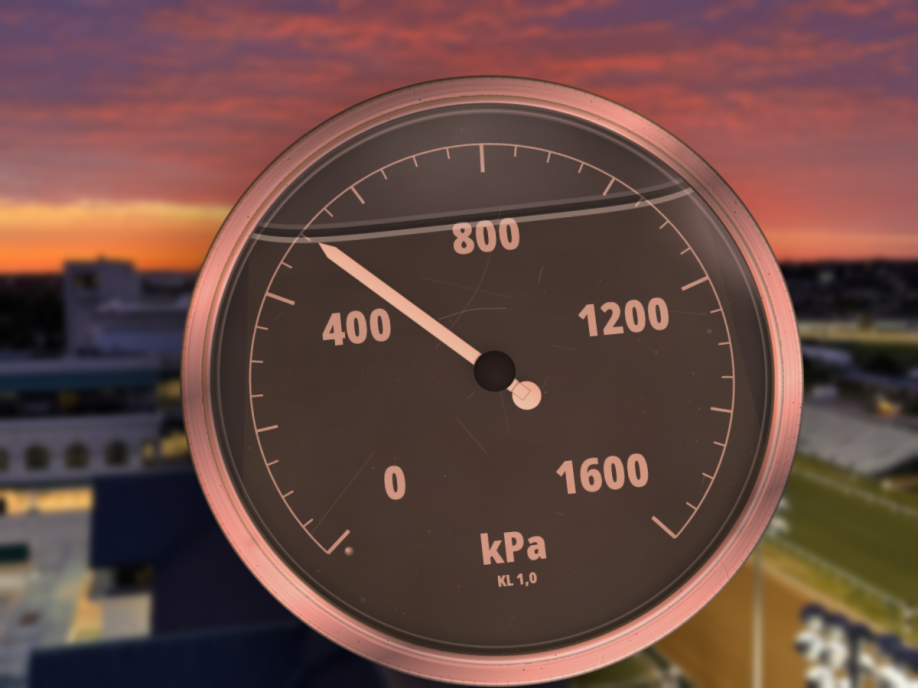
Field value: 500,kPa
